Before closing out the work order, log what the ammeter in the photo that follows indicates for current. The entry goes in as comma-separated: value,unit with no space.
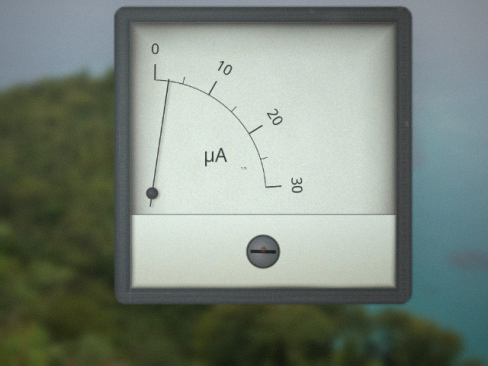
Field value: 2.5,µA
